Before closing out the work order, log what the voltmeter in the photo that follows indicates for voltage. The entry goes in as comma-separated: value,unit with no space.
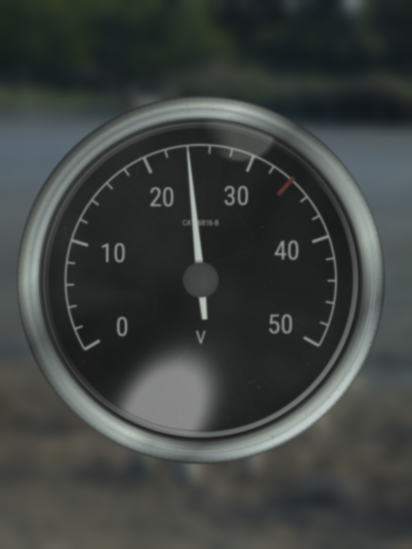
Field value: 24,V
